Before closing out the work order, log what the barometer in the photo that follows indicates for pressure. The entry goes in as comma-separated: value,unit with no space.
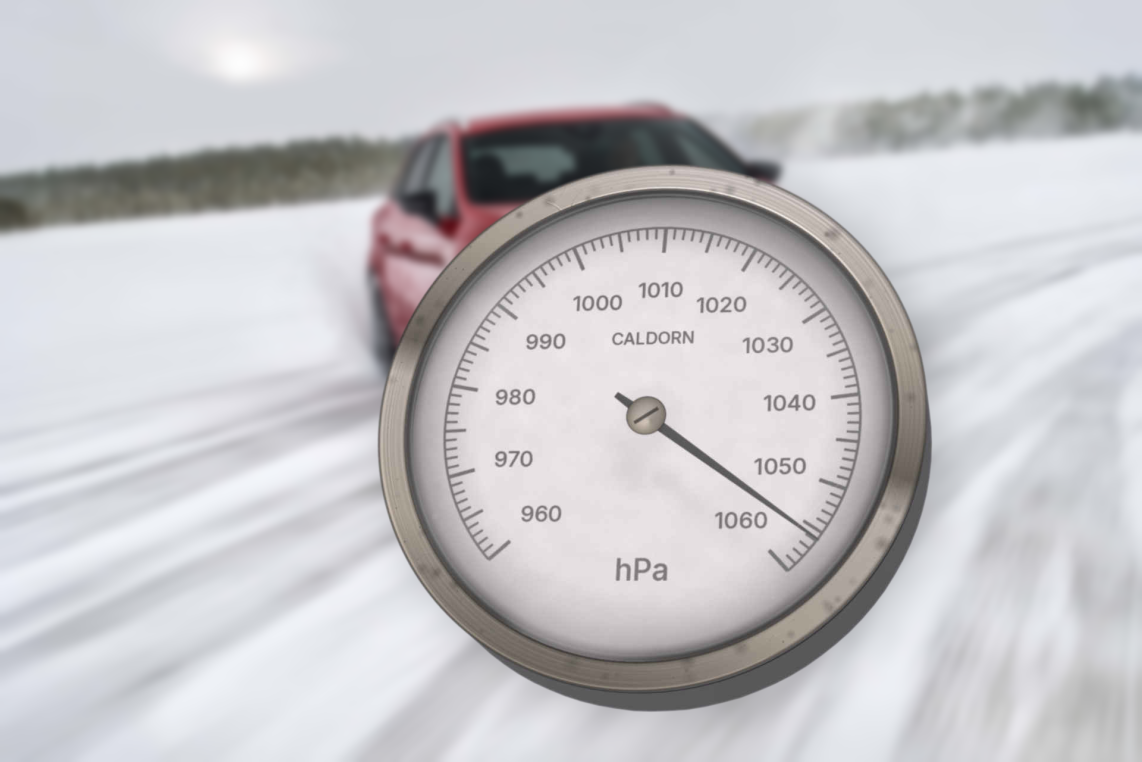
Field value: 1056,hPa
